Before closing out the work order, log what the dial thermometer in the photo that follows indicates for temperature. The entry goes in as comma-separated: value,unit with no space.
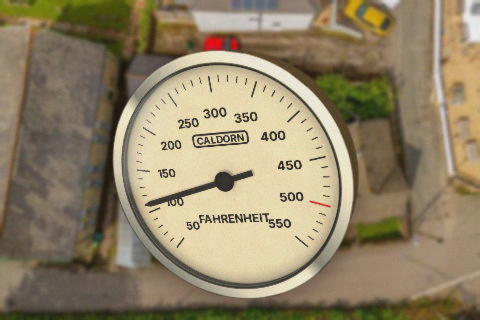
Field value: 110,°F
